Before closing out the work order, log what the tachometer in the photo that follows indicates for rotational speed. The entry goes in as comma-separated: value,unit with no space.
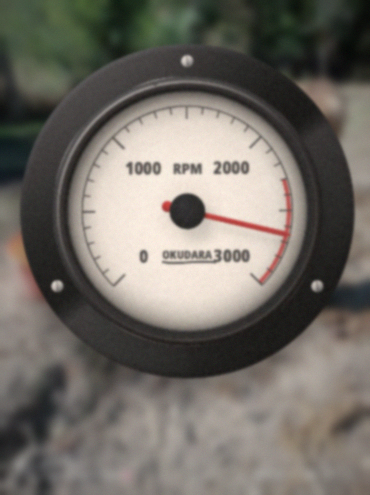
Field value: 2650,rpm
